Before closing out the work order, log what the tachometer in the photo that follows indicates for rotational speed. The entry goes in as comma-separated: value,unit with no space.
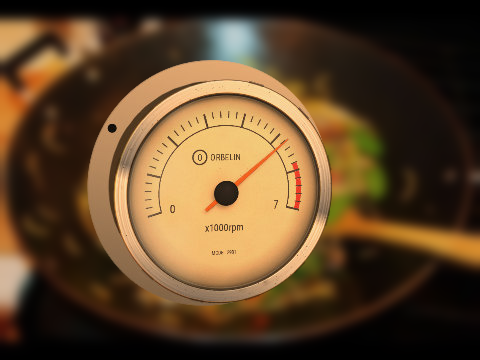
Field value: 5200,rpm
